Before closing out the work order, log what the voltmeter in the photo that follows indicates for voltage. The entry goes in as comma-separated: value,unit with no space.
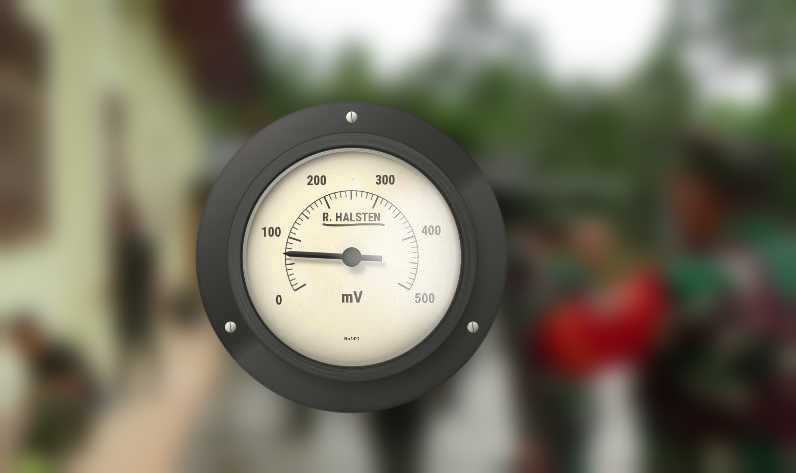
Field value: 70,mV
